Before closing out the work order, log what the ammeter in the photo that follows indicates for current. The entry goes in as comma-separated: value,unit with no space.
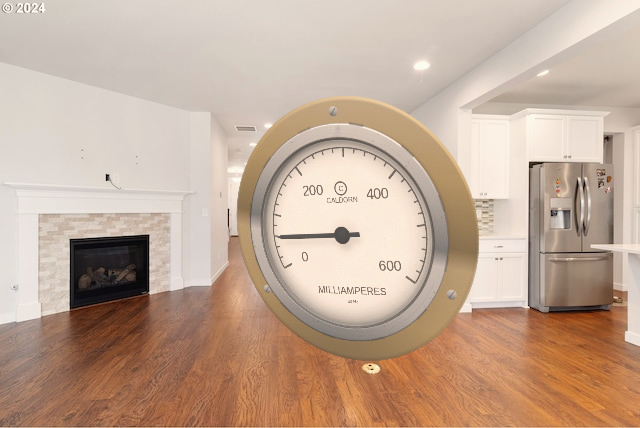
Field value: 60,mA
